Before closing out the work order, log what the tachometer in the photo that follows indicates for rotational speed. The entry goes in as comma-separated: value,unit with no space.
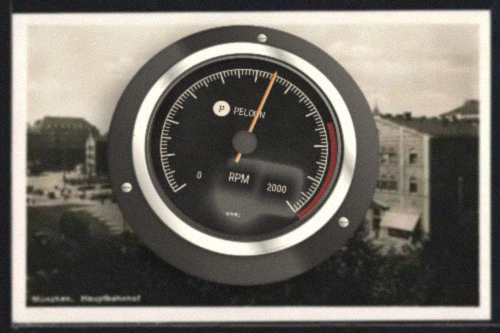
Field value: 1100,rpm
